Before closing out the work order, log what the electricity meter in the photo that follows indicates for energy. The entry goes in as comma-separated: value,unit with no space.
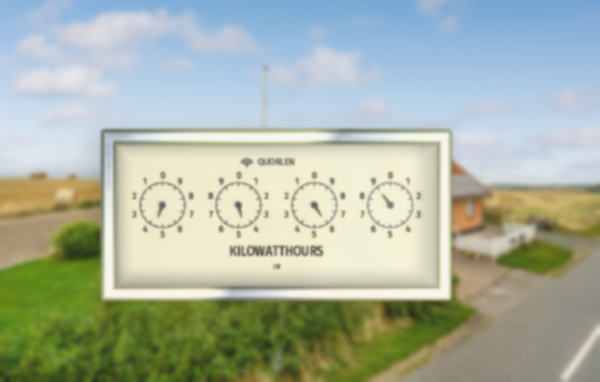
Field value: 4459,kWh
